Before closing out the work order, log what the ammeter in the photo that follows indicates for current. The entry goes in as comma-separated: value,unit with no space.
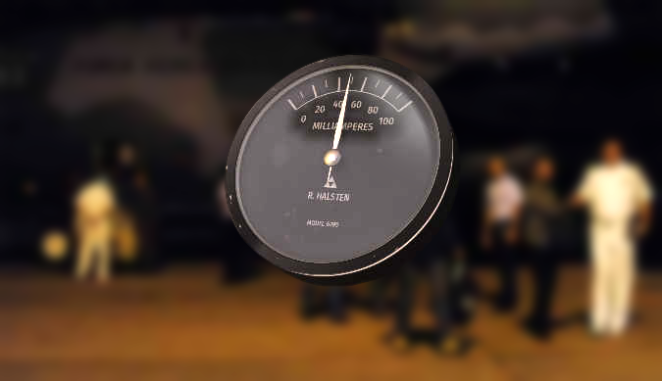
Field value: 50,mA
